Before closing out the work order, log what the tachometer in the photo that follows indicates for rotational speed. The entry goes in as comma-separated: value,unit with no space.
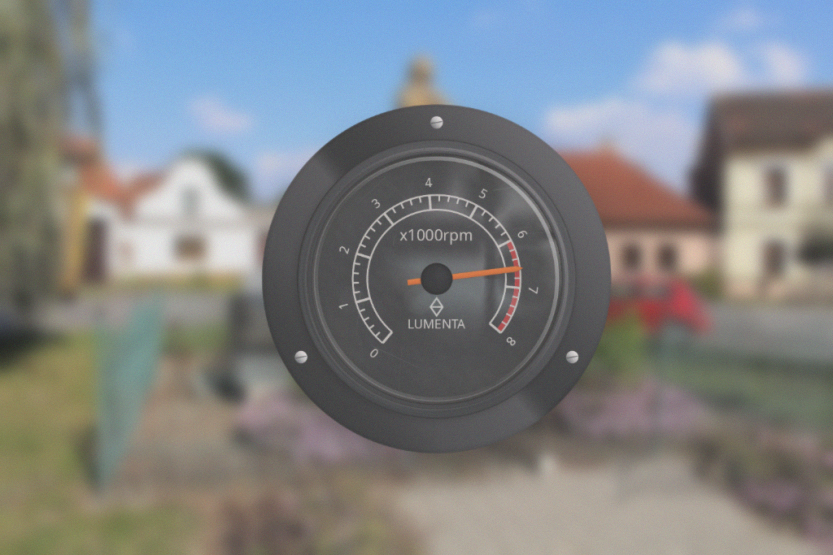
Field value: 6600,rpm
